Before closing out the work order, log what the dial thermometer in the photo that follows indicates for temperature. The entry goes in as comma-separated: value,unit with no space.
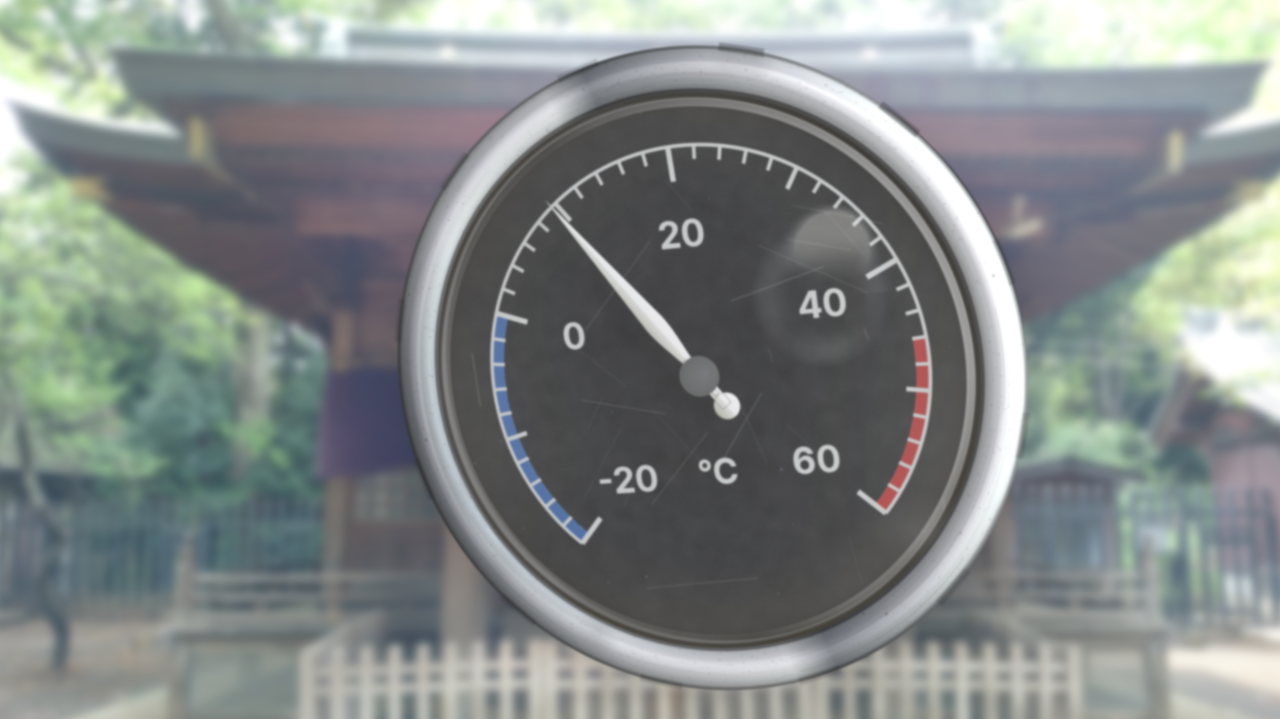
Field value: 10,°C
